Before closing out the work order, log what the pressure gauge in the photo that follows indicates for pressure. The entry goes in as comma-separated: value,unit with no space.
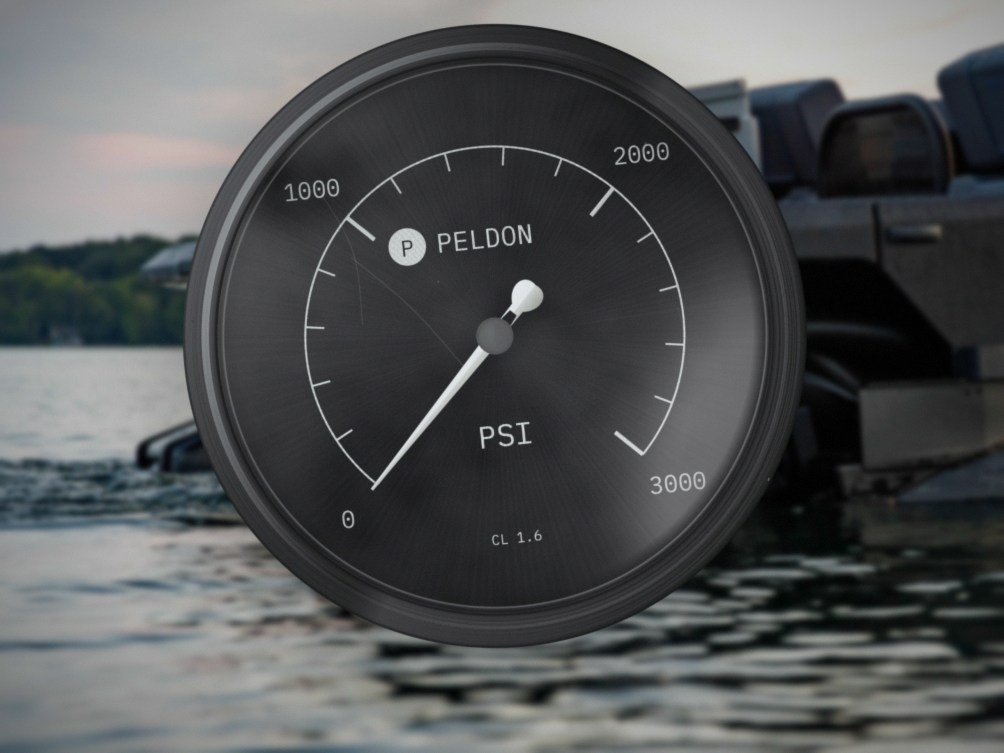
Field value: 0,psi
